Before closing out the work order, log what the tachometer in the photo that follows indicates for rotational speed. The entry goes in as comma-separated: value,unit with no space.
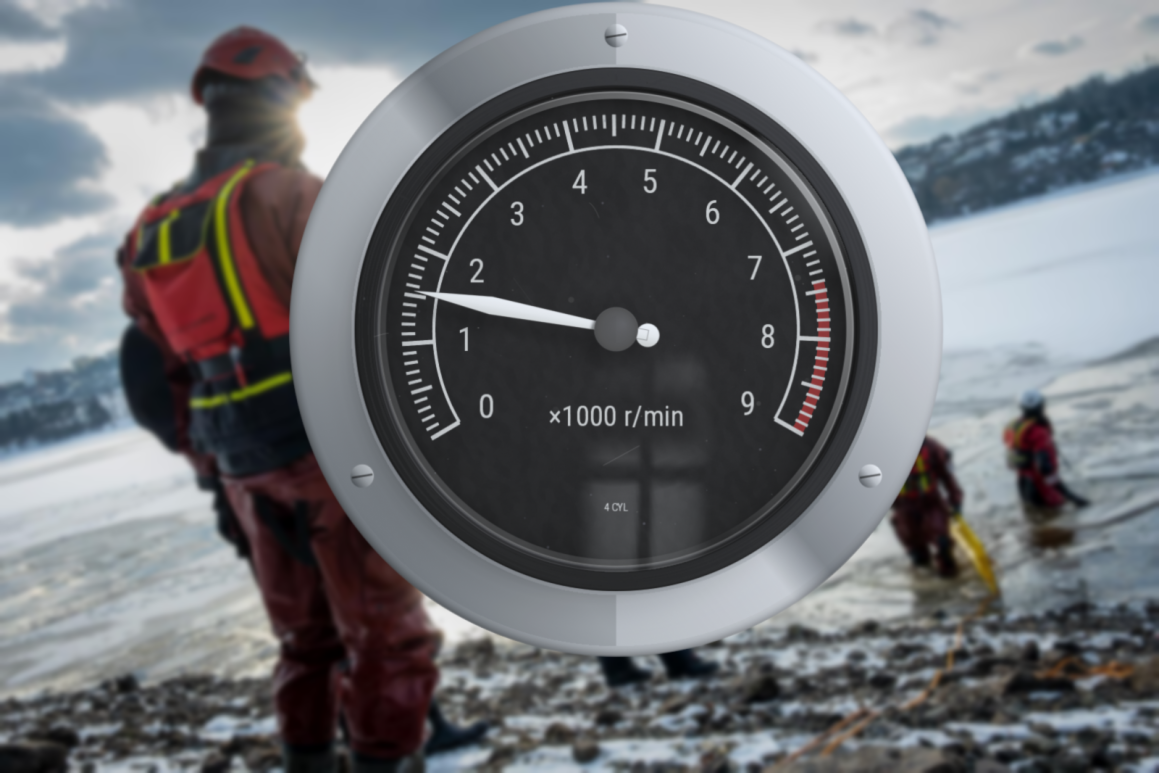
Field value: 1550,rpm
